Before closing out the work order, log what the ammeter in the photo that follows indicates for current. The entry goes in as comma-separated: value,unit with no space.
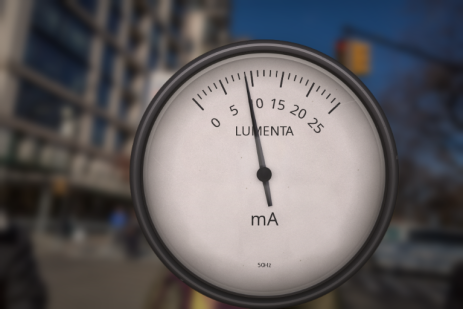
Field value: 9,mA
